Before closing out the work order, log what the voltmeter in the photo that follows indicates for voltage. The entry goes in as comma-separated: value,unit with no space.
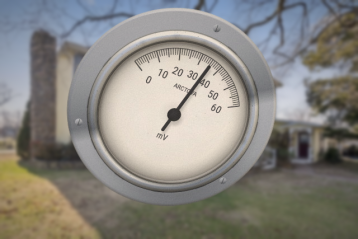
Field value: 35,mV
